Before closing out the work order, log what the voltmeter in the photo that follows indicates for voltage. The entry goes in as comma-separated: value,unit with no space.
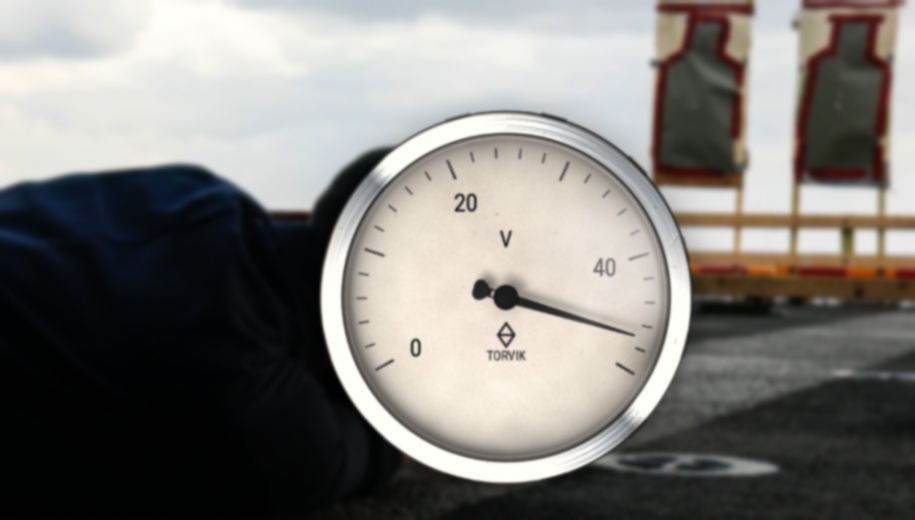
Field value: 47,V
